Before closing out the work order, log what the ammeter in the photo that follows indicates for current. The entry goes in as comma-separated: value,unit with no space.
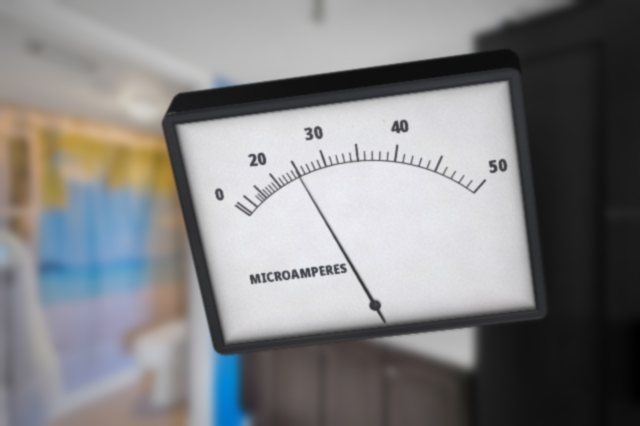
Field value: 25,µA
